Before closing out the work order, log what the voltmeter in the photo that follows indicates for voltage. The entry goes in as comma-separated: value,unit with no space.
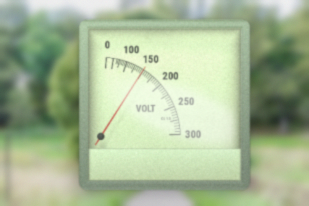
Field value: 150,V
